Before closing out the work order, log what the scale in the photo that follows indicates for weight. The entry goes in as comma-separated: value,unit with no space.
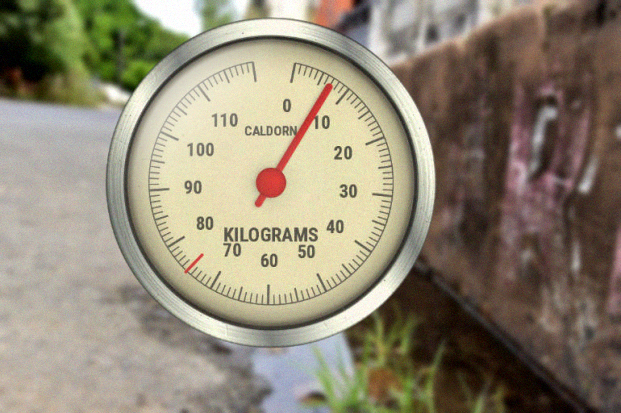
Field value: 7,kg
